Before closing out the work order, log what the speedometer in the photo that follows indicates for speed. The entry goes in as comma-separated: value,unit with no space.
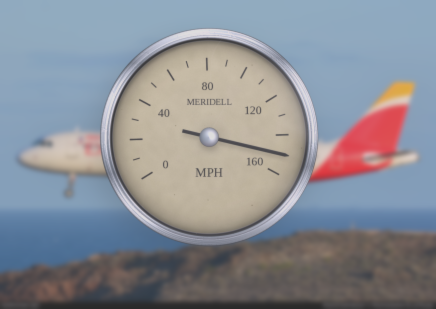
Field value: 150,mph
